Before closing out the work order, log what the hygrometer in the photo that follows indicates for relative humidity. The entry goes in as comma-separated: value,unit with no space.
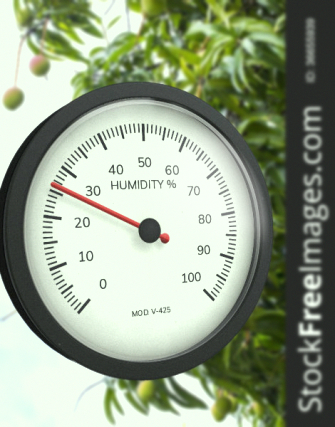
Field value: 26,%
